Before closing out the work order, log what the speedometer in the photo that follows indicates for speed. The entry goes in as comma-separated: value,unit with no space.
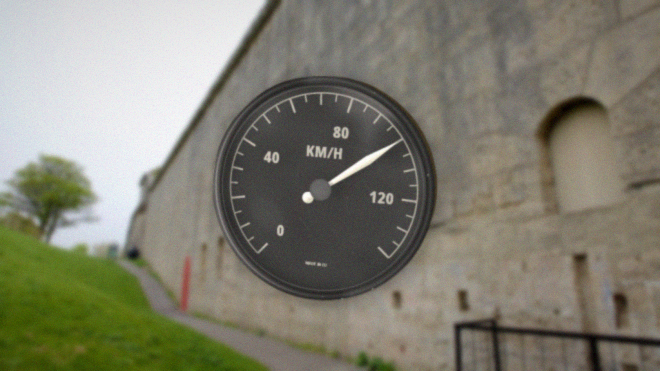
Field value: 100,km/h
